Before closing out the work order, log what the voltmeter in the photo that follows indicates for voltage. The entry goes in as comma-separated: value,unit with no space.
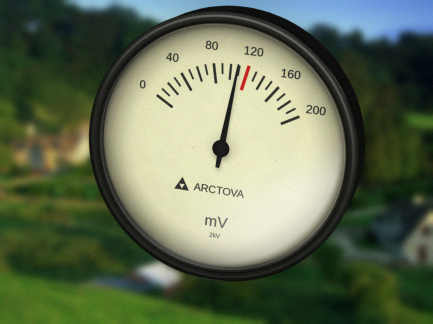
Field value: 110,mV
